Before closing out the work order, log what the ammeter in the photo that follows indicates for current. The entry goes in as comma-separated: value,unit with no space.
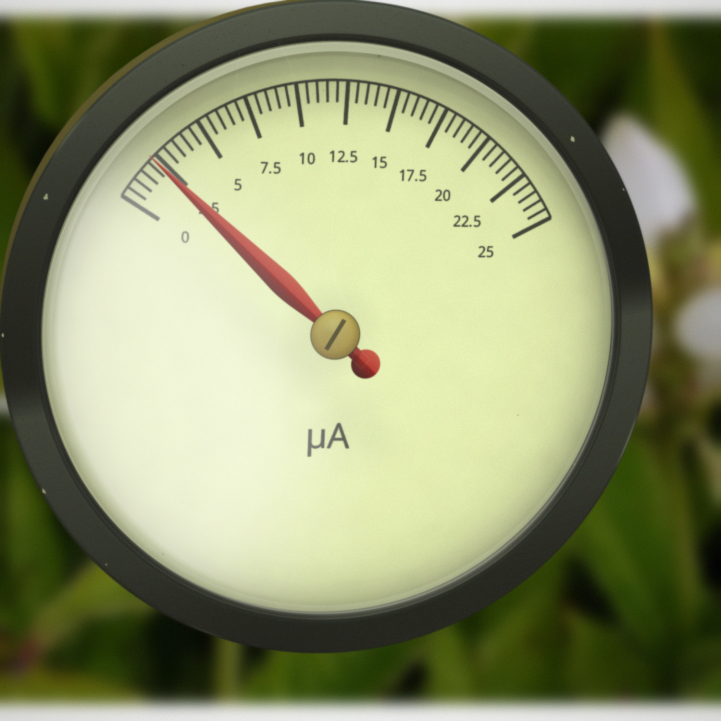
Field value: 2.25,µA
